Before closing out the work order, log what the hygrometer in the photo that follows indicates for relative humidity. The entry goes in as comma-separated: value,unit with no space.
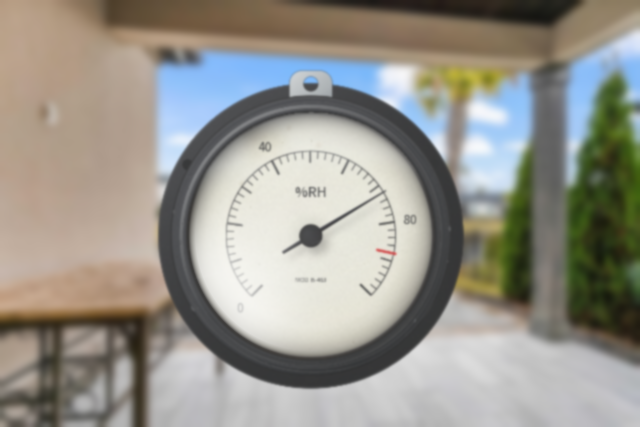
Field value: 72,%
